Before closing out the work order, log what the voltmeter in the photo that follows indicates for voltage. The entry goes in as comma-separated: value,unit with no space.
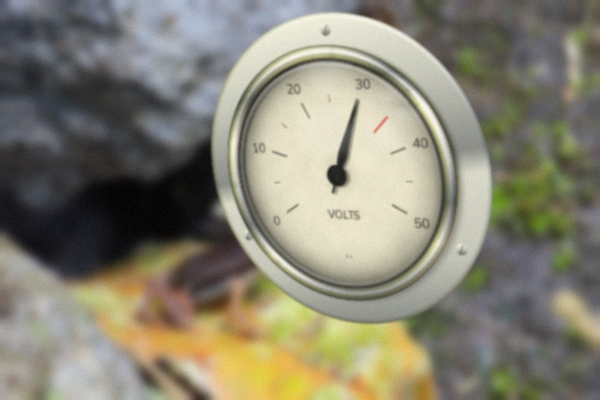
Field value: 30,V
